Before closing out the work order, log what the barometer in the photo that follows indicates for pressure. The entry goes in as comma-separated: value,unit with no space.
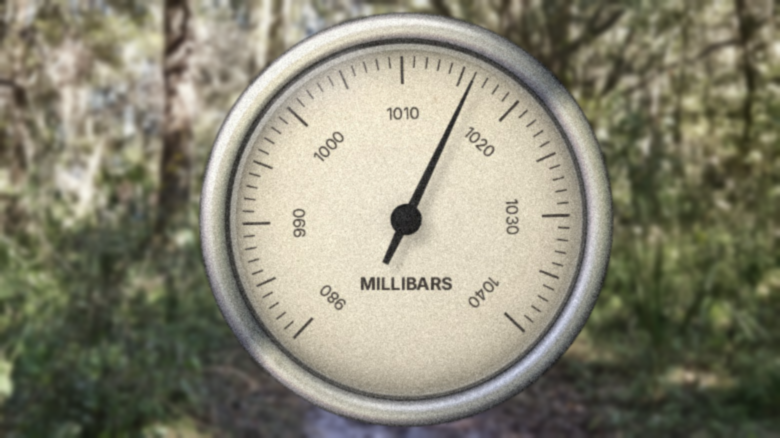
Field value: 1016,mbar
